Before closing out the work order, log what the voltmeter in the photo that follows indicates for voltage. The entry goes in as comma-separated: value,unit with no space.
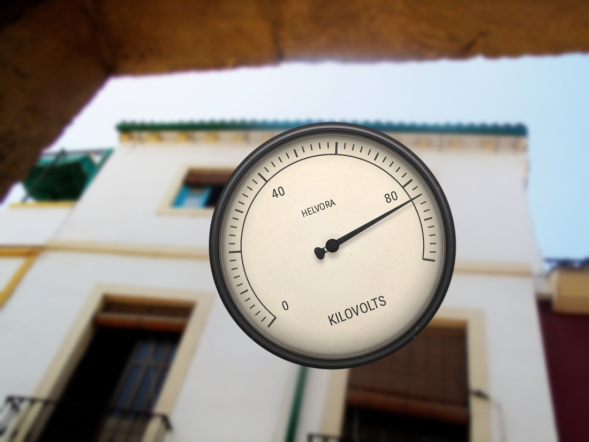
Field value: 84,kV
